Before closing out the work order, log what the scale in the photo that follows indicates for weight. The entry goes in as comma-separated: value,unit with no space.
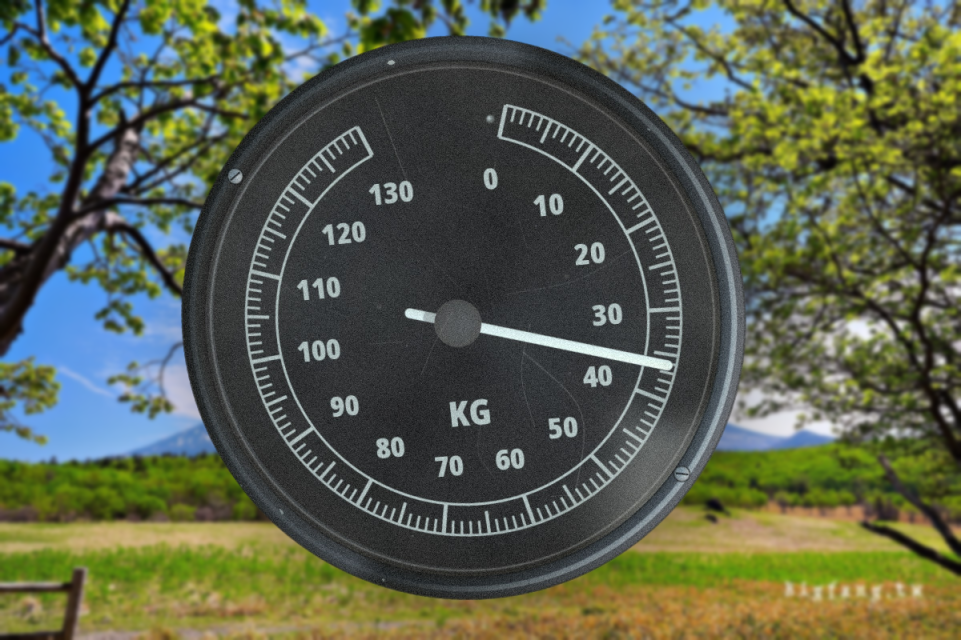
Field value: 36,kg
